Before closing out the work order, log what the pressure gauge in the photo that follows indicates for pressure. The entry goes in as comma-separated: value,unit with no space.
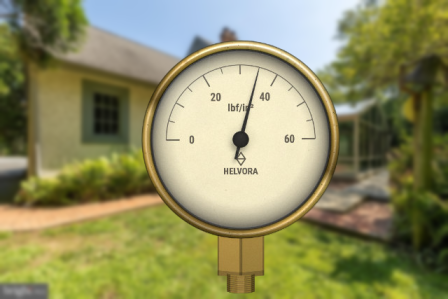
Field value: 35,psi
